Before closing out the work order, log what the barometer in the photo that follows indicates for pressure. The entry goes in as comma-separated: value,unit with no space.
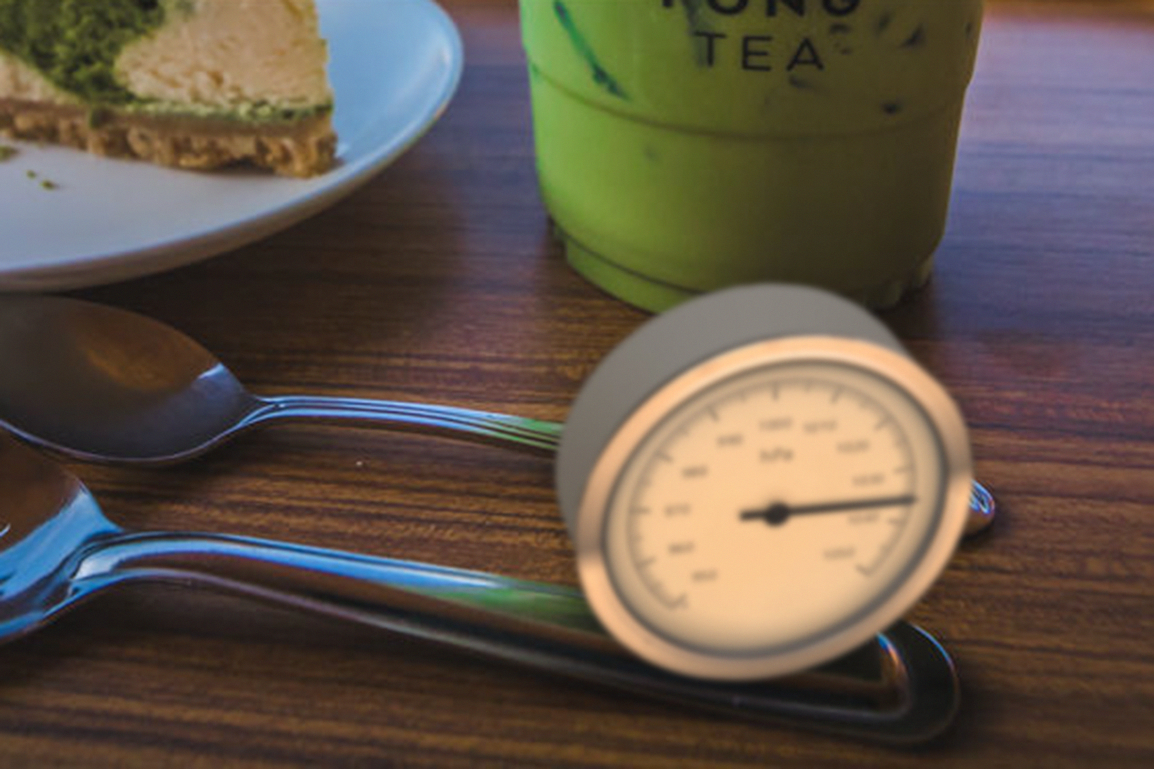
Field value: 1035,hPa
